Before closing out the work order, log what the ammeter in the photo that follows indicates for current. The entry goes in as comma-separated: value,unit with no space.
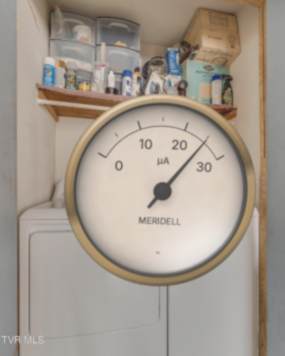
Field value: 25,µA
